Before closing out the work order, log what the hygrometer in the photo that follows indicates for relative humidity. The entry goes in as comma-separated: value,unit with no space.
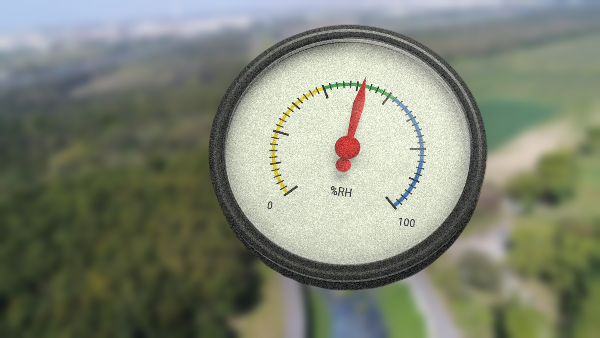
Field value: 52,%
